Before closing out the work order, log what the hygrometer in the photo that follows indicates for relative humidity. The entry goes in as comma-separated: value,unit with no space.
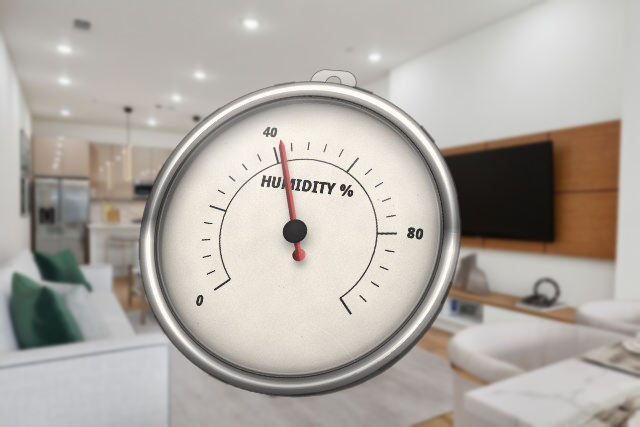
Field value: 42,%
